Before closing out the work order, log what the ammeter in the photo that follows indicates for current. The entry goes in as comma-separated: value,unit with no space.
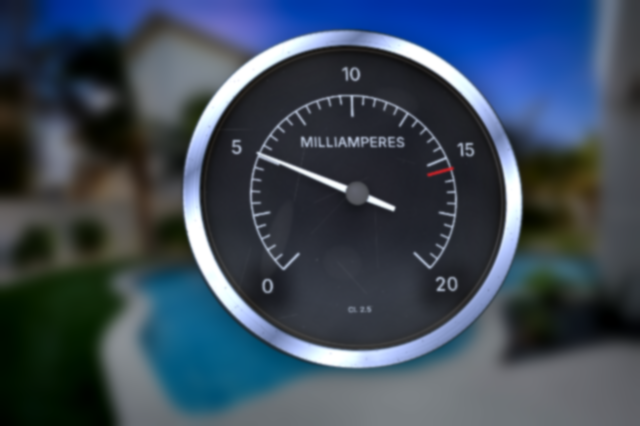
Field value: 5,mA
